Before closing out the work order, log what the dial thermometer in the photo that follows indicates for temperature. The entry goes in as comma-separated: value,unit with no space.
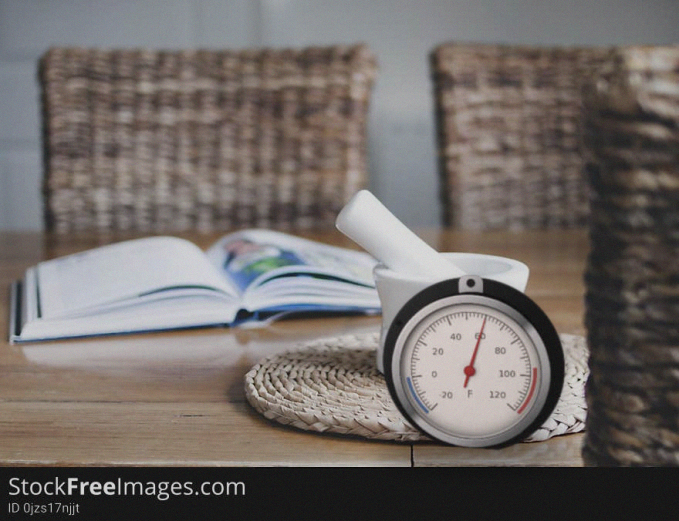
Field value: 60,°F
